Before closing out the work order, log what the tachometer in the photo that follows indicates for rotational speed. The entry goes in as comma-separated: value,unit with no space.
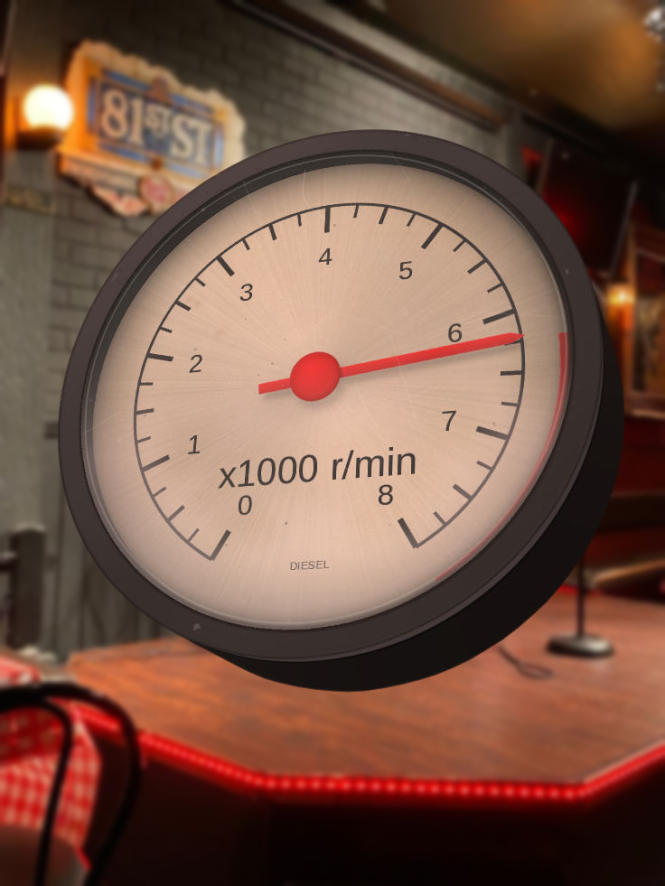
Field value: 6250,rpm
